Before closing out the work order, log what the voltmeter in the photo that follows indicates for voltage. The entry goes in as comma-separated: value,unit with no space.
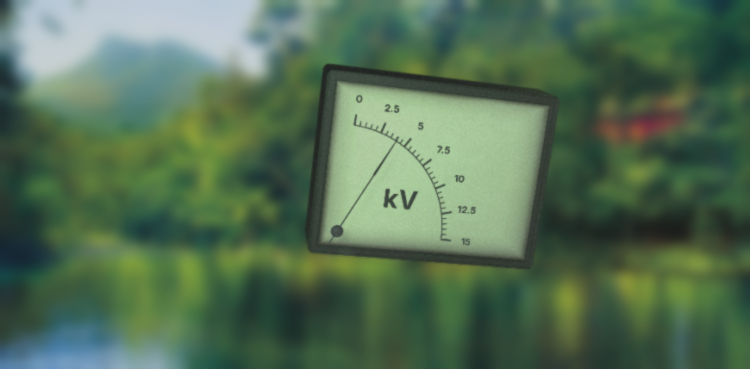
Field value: 4,kV
